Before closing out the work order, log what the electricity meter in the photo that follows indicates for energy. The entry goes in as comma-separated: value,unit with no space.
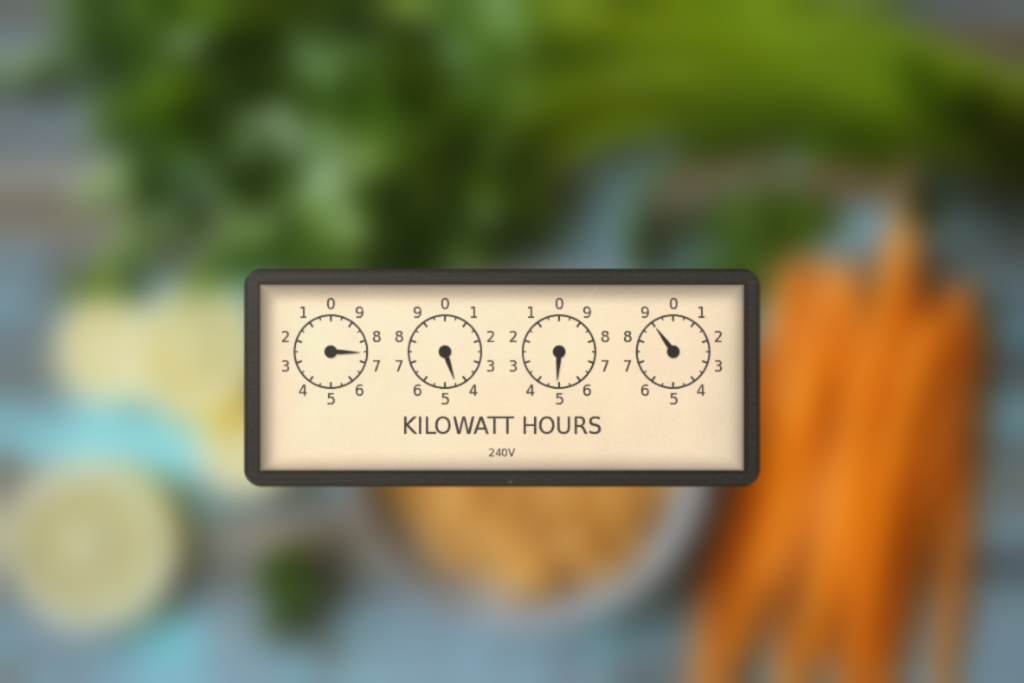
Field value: 7449,kWh
